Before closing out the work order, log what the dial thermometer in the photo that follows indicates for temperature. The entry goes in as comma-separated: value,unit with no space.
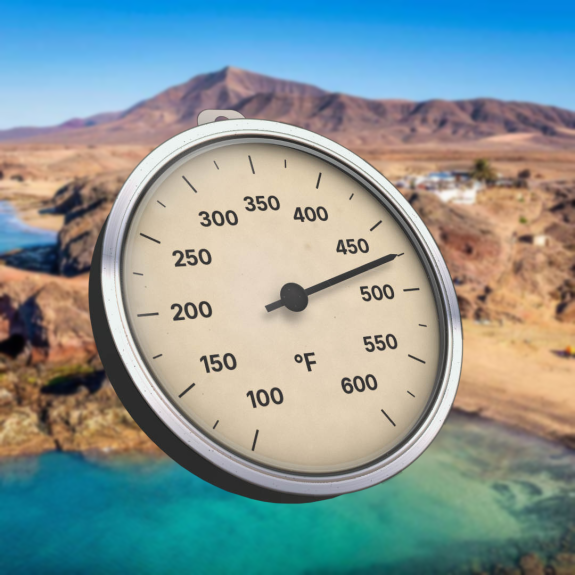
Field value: 475,°F
